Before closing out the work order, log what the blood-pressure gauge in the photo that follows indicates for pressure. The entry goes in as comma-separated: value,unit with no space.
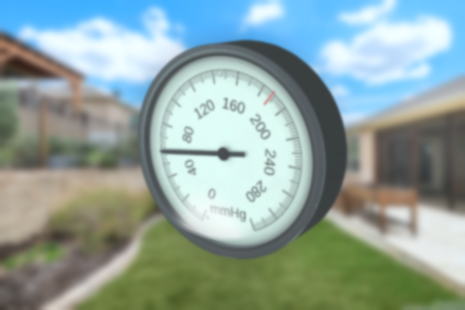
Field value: 60,mmHg
